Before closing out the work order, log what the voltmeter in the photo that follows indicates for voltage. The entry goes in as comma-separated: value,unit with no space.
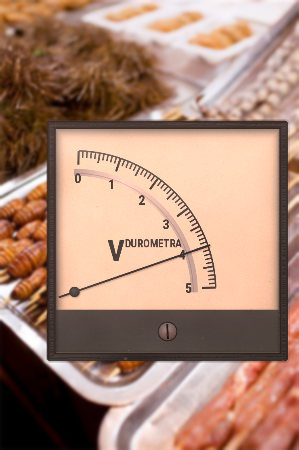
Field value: 4,V
